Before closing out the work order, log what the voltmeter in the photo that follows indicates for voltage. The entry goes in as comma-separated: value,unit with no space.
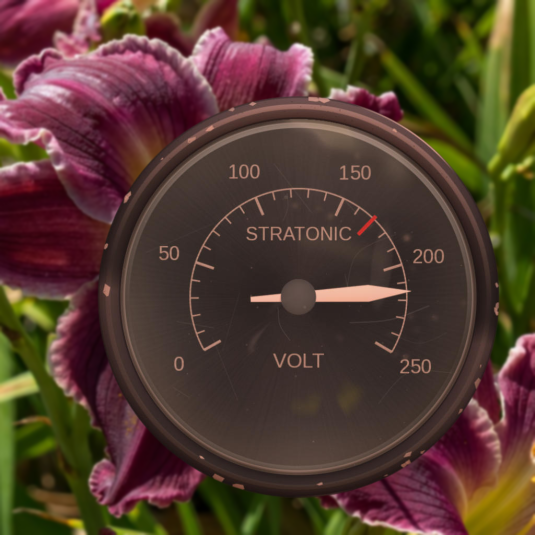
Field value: 215,V
